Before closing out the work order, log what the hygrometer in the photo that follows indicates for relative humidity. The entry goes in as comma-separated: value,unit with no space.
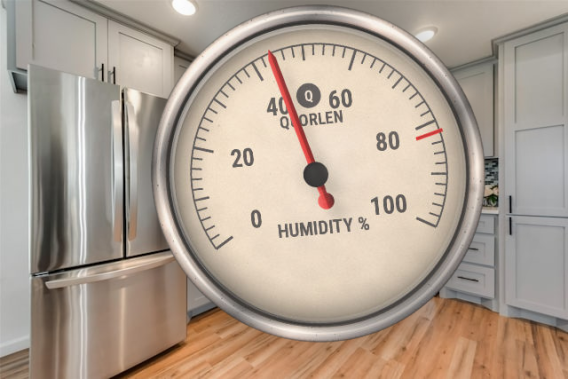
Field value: 44,%
